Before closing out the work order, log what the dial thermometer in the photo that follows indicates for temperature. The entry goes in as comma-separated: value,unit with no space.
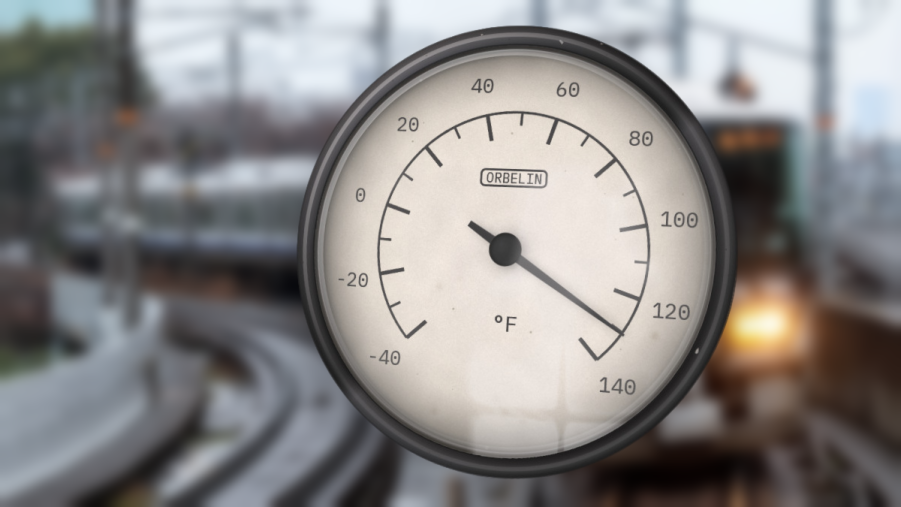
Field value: 130,°F
